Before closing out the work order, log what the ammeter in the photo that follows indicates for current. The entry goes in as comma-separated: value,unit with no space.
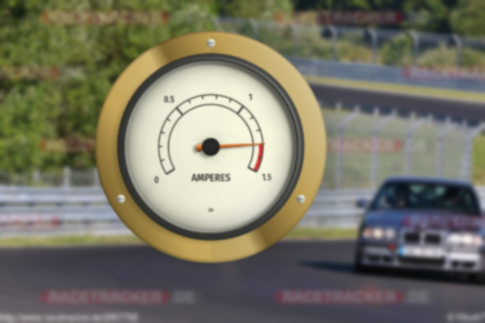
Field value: 1.3,A
